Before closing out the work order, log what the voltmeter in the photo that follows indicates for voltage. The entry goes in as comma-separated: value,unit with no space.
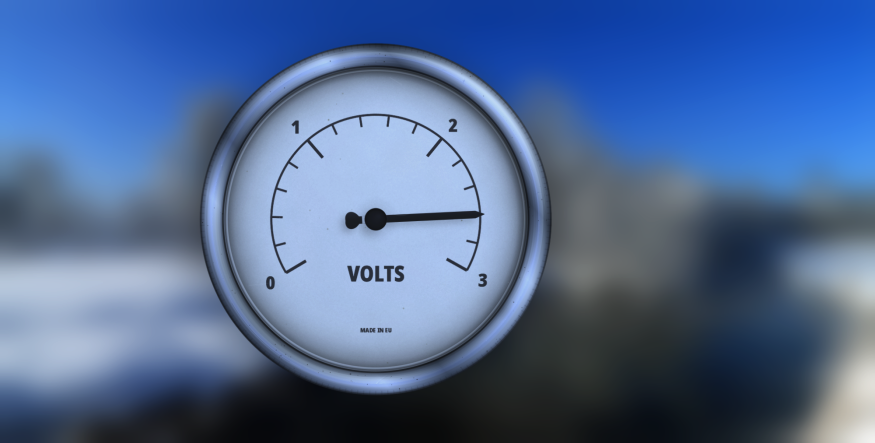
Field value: 2.6,V
